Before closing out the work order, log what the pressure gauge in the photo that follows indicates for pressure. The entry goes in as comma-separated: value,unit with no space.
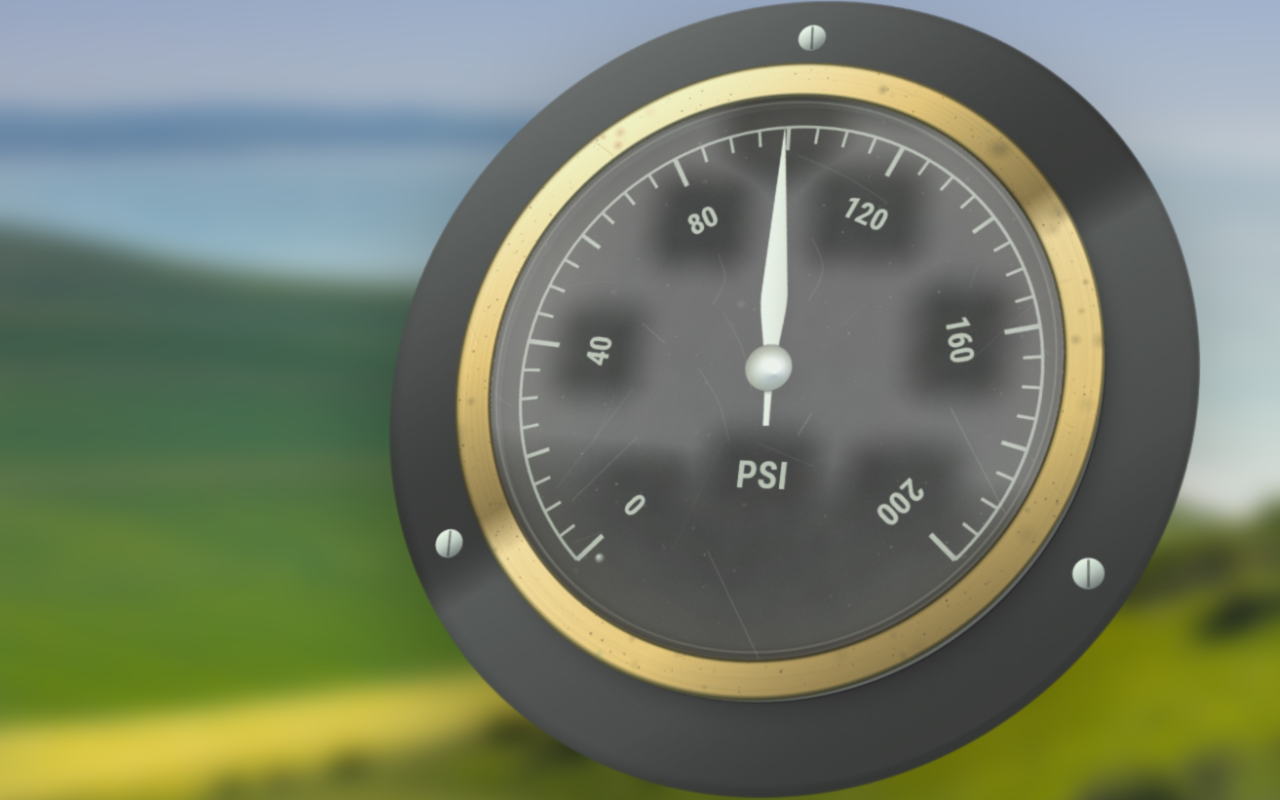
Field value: 100,psi
